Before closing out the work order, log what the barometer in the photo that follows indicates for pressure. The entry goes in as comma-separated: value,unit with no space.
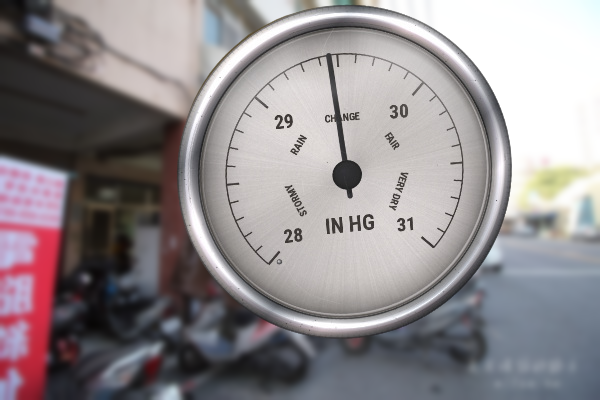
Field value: 29.45,inHg
